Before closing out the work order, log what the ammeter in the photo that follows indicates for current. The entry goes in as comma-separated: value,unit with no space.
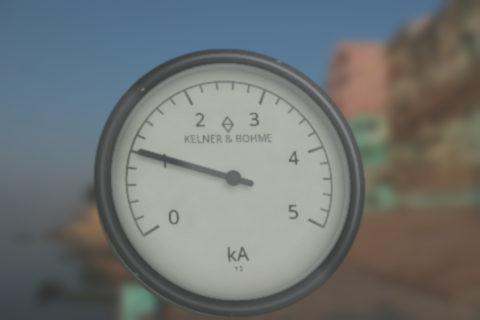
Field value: 1,kA
